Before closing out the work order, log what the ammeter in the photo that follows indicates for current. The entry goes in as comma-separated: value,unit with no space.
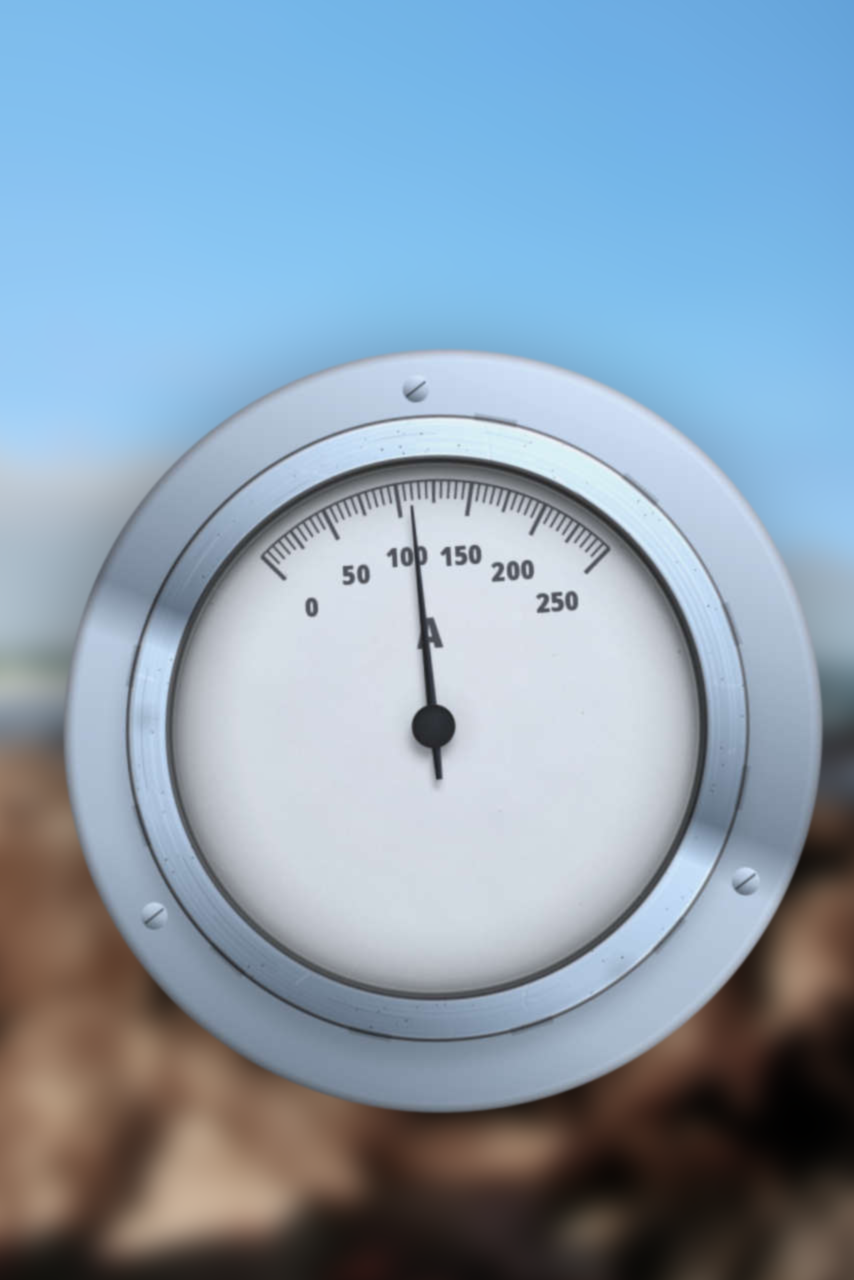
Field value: 110,A
